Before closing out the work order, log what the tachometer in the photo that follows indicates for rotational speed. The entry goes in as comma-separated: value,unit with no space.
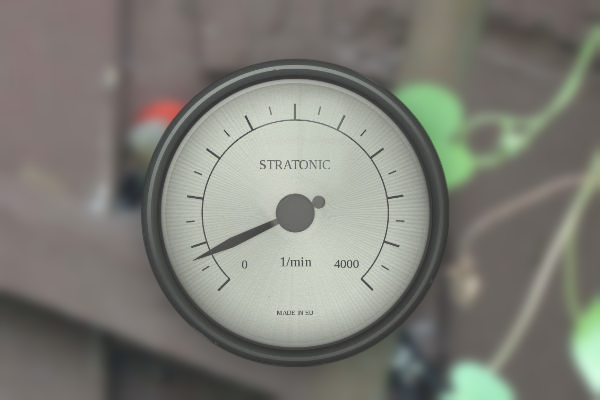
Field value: 300,rpm
